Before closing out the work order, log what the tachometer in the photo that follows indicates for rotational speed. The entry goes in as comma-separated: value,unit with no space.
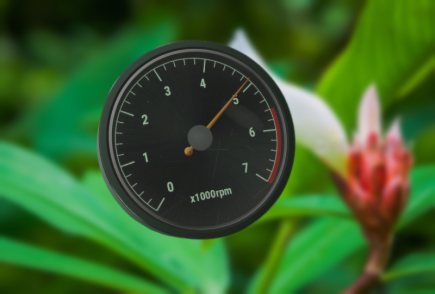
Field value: 4900,rpm
